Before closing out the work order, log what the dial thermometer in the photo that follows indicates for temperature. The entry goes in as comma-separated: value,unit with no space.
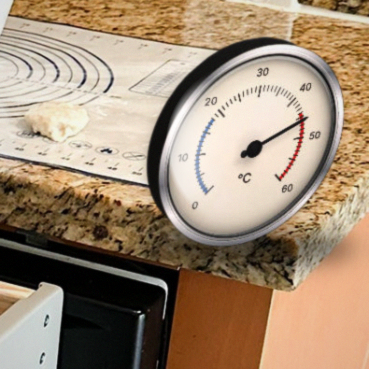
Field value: 45,°C
